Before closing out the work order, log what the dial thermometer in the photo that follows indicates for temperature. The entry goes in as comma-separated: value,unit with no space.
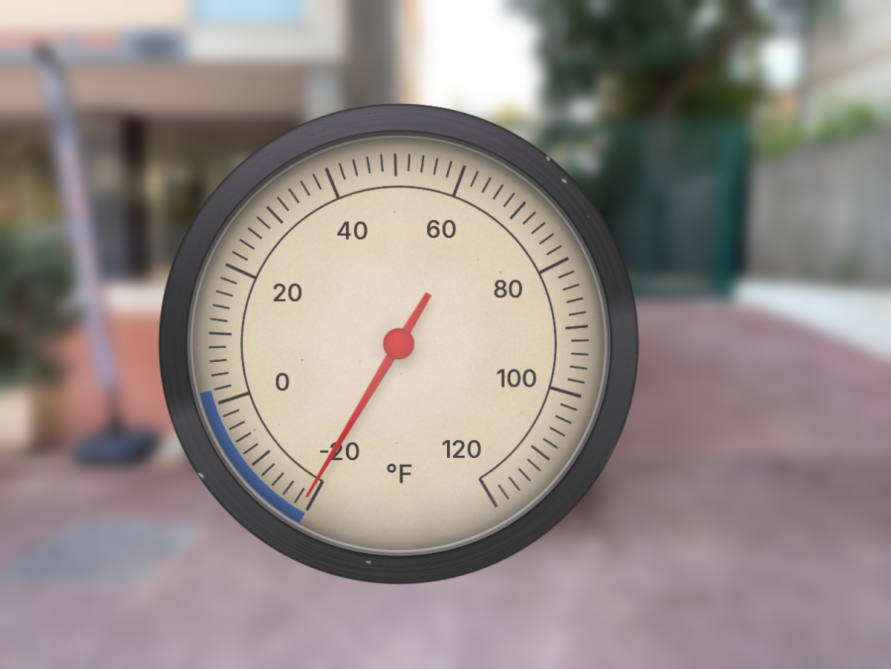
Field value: -19,°F
